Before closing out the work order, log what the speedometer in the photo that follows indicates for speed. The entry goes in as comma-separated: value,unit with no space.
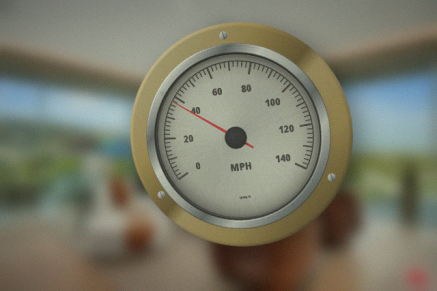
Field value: 38,mph
